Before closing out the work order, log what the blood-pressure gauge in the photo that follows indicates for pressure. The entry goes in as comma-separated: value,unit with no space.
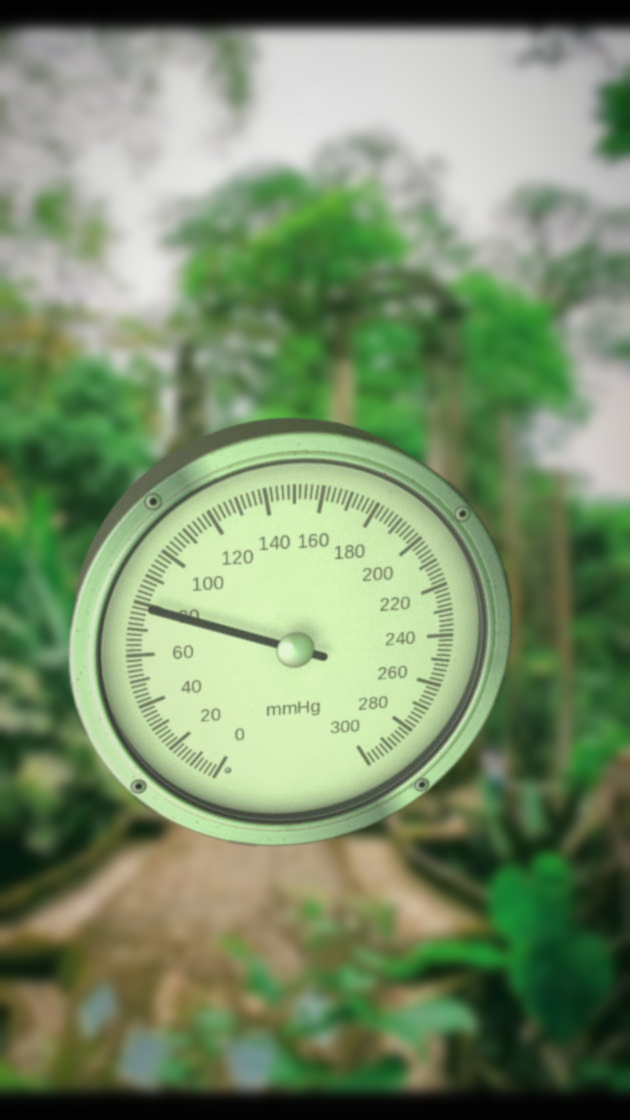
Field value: 80,mmHg
